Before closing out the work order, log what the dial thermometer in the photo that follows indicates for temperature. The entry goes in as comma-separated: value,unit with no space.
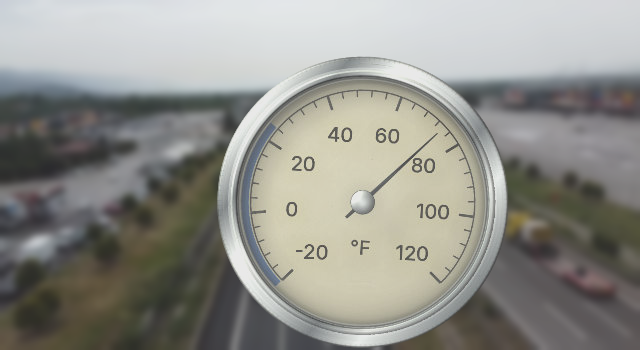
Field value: 74,°F
